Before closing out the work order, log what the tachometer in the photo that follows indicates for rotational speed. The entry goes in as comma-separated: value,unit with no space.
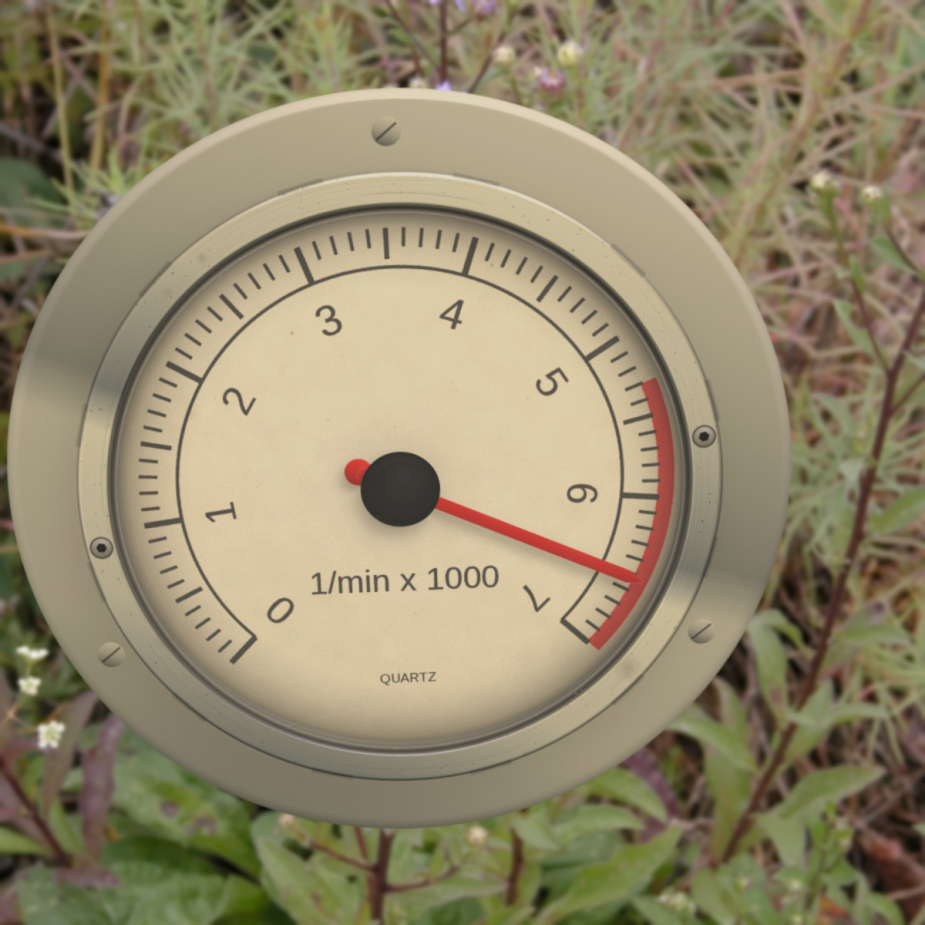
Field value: 6500,rpm
